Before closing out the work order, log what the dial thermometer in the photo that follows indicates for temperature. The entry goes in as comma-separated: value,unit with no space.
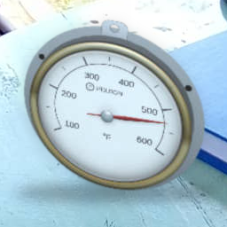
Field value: 525,°F
